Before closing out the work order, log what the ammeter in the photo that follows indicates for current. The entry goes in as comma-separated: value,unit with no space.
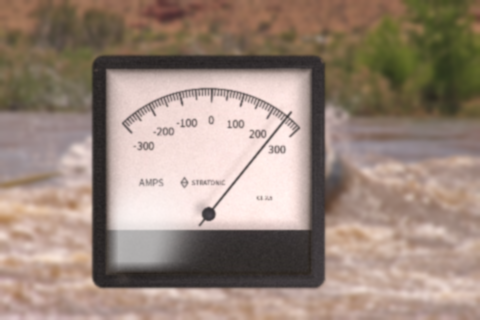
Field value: 250,A
